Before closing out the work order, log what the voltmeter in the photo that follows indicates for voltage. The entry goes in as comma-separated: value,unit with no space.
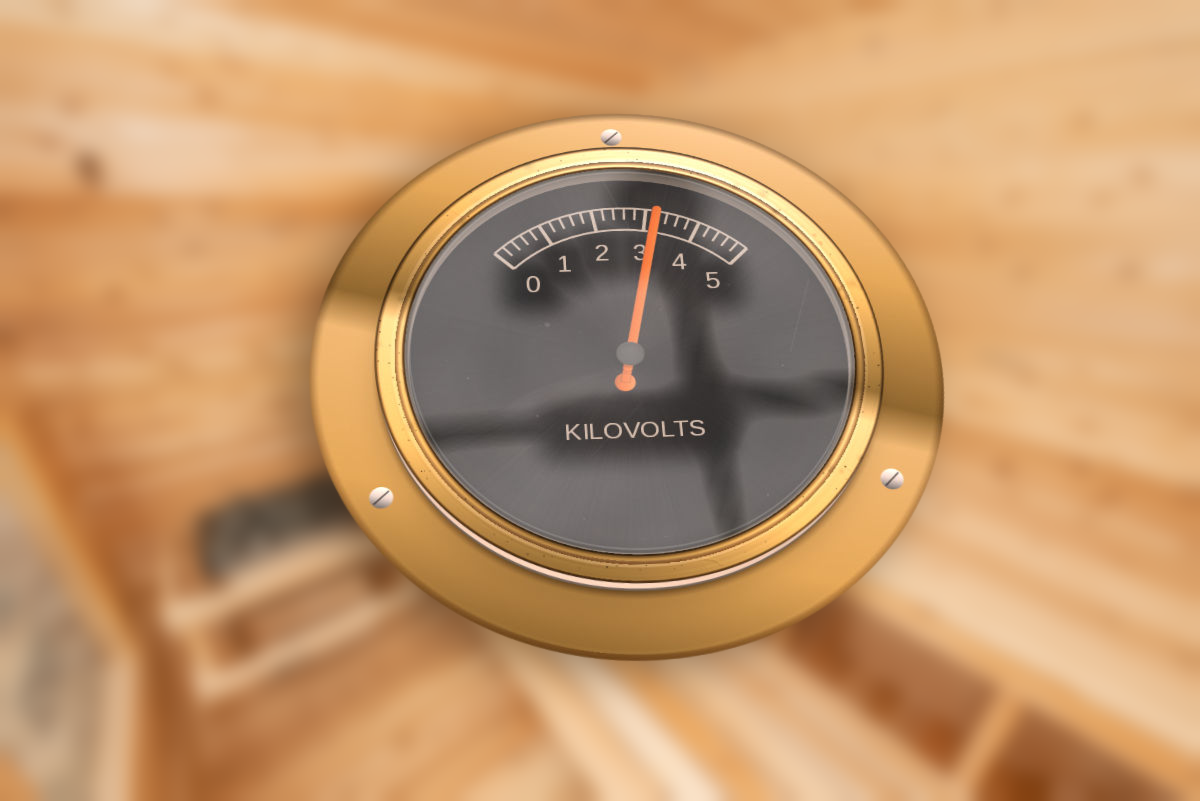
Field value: 3.2,kV
